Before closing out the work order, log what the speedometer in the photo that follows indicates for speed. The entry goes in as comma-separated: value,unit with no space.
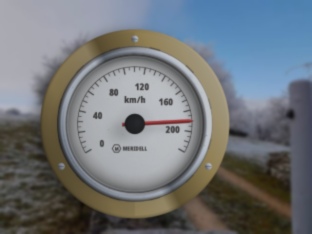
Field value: 190,km/h
